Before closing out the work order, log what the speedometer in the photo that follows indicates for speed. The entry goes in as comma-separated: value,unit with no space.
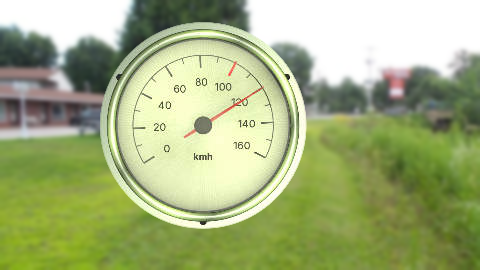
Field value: 120,km/h
